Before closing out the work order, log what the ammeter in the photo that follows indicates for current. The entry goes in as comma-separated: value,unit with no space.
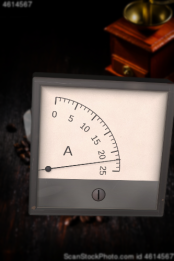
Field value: 22,A
